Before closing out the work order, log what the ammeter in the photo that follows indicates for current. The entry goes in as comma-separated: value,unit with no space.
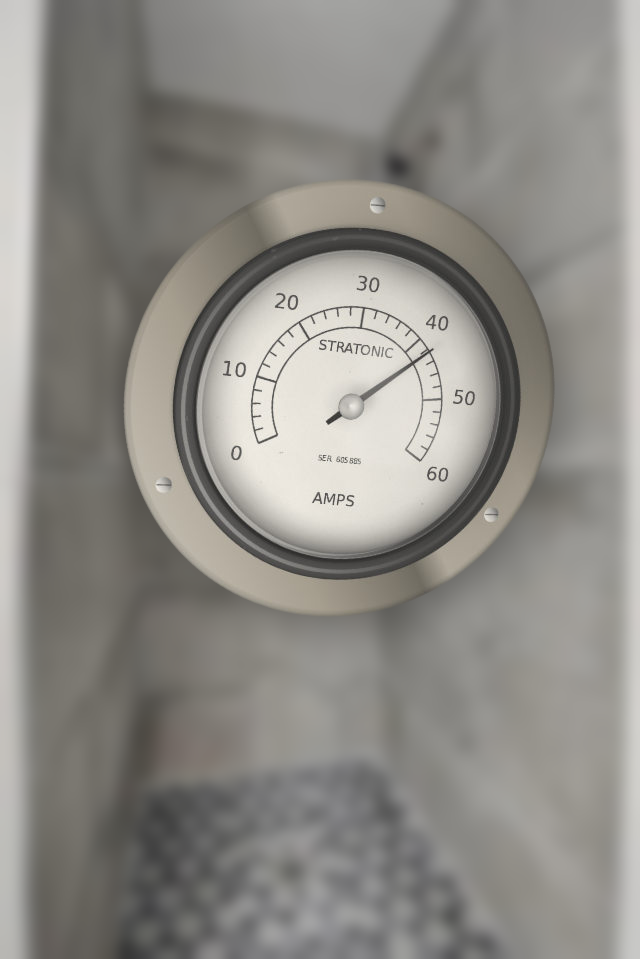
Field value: 42,A
